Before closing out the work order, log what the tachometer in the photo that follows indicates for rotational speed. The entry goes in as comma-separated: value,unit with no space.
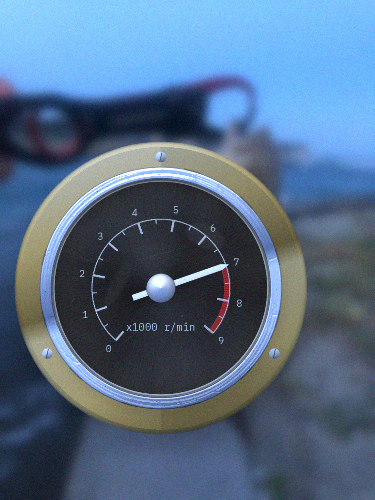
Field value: 7000,rpm
